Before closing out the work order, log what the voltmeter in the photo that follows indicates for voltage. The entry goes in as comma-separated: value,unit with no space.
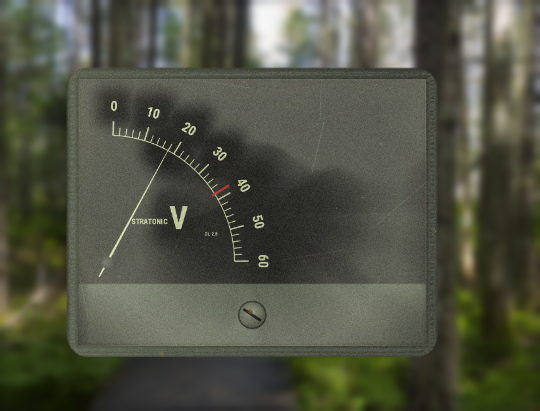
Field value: 18,V
